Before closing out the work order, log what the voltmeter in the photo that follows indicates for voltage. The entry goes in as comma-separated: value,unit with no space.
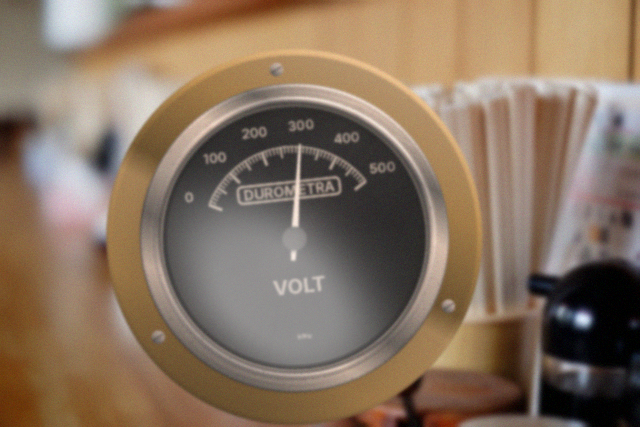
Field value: 300,V
